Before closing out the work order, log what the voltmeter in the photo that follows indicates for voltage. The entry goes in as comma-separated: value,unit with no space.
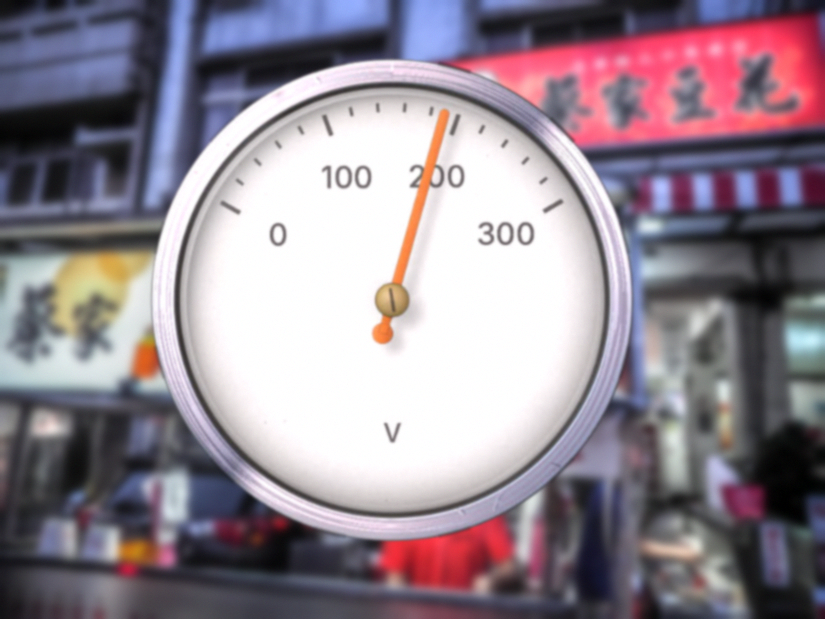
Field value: 190,V
